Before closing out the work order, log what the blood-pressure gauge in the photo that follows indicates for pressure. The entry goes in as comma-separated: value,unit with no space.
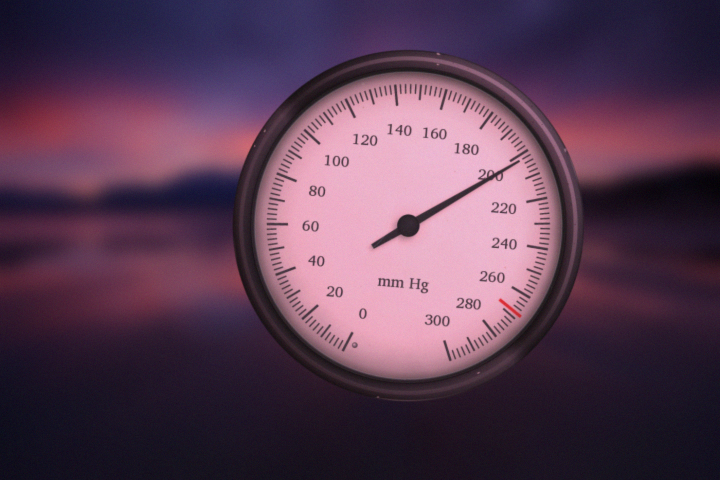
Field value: 202,mmHg
